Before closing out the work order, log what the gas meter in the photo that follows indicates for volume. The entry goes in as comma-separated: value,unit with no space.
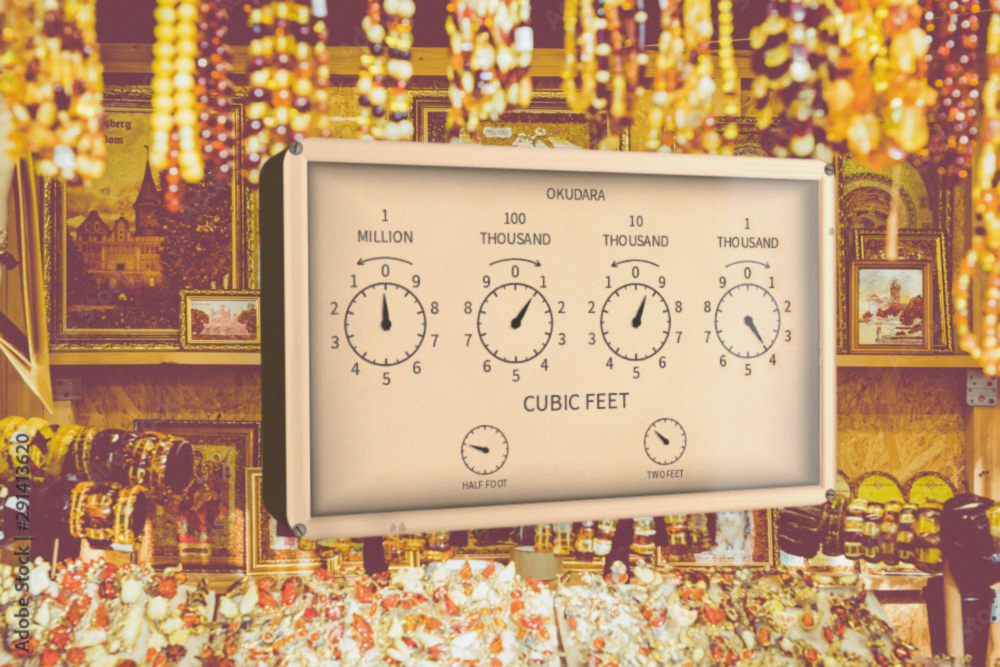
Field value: 9400,ft³
